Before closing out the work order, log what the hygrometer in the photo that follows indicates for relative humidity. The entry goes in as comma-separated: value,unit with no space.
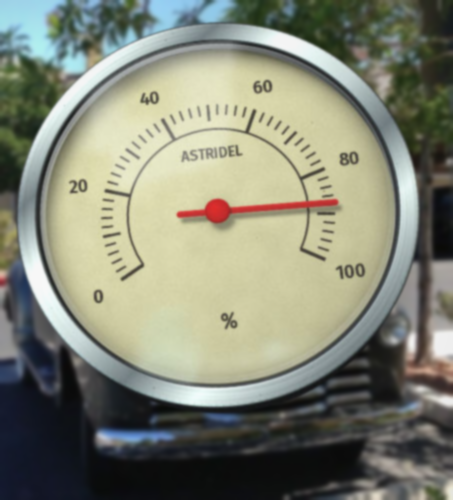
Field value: 88,%
